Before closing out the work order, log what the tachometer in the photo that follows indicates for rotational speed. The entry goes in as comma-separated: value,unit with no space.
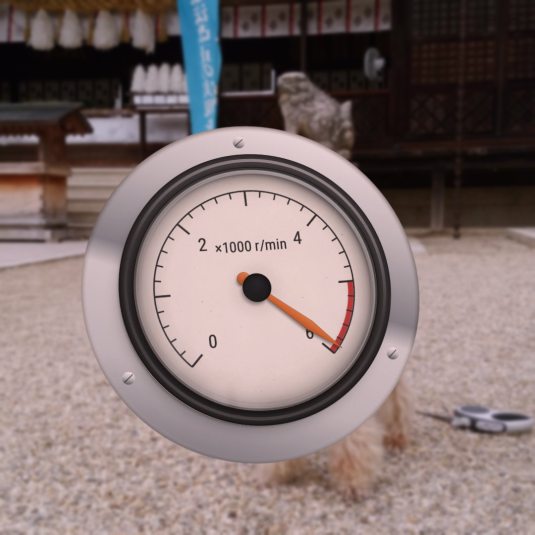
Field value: 5900,rpm
